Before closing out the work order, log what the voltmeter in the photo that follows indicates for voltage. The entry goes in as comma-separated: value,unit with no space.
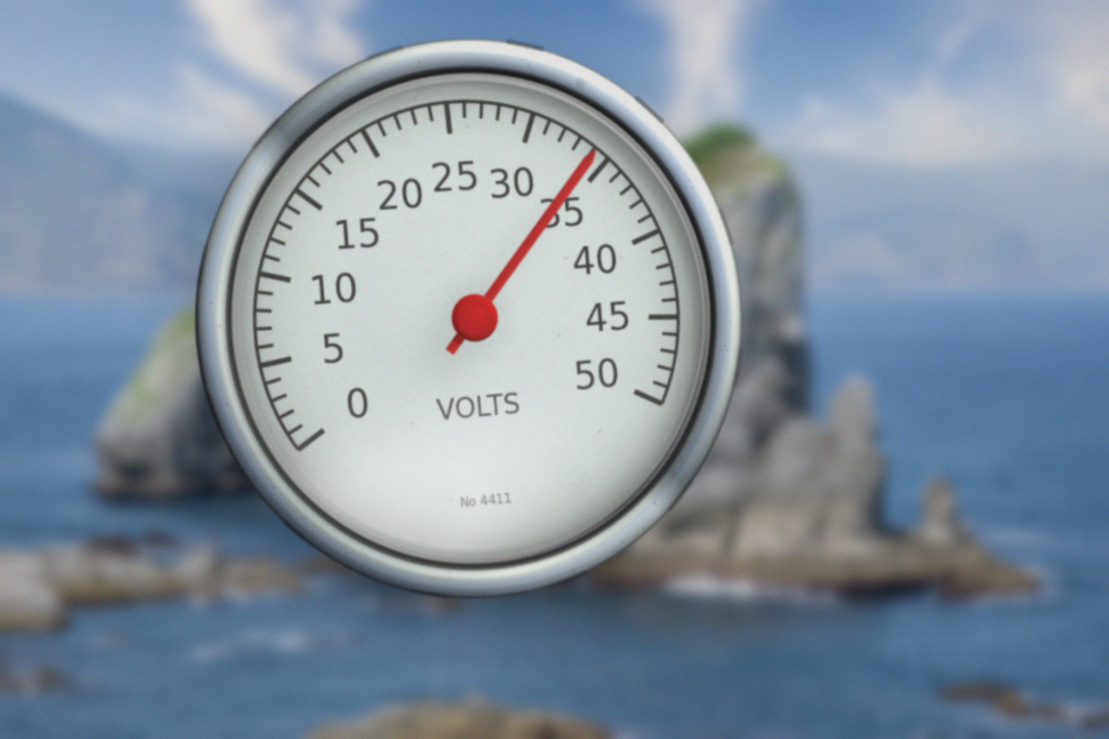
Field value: 34,V
